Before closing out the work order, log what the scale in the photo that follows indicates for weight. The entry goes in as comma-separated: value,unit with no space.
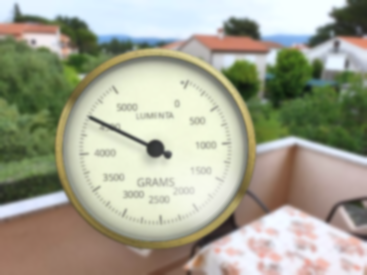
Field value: 4500,g
